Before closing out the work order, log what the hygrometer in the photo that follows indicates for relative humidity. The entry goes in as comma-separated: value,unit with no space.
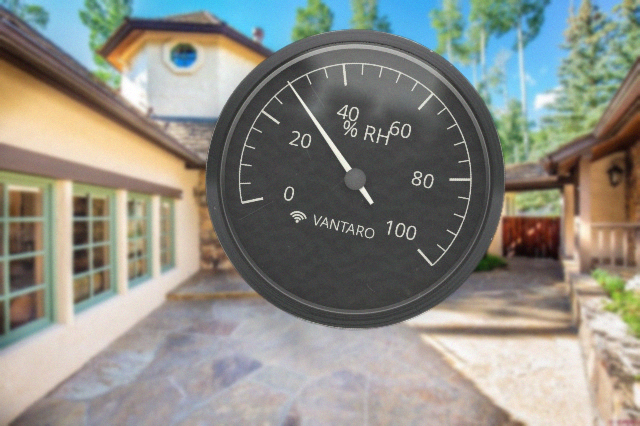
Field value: 28,%
